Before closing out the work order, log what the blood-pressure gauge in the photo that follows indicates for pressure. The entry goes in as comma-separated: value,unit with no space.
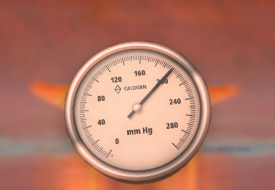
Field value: 200,mmHg
